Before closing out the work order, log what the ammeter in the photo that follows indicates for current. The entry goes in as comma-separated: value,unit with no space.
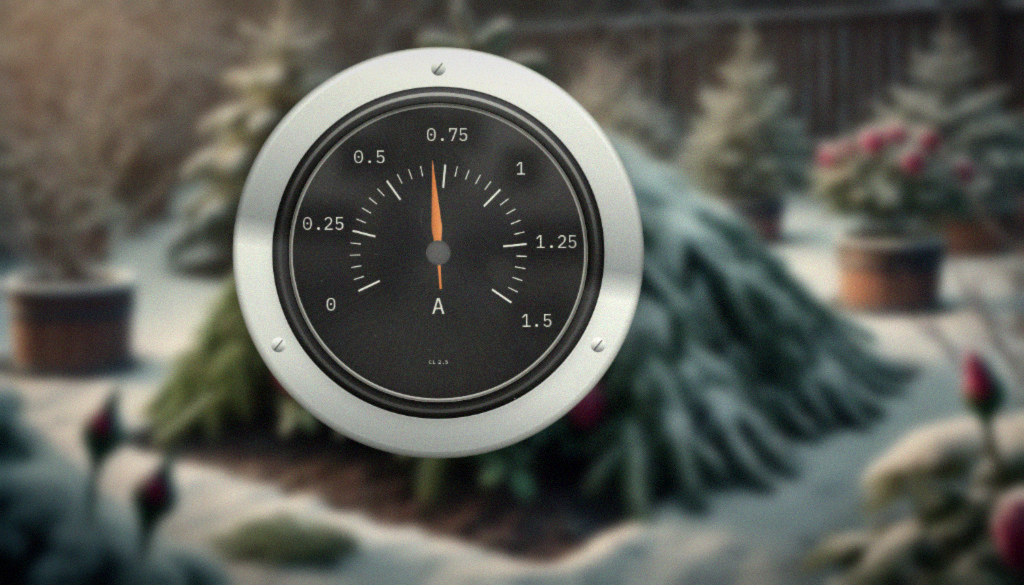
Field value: 0.7,A
